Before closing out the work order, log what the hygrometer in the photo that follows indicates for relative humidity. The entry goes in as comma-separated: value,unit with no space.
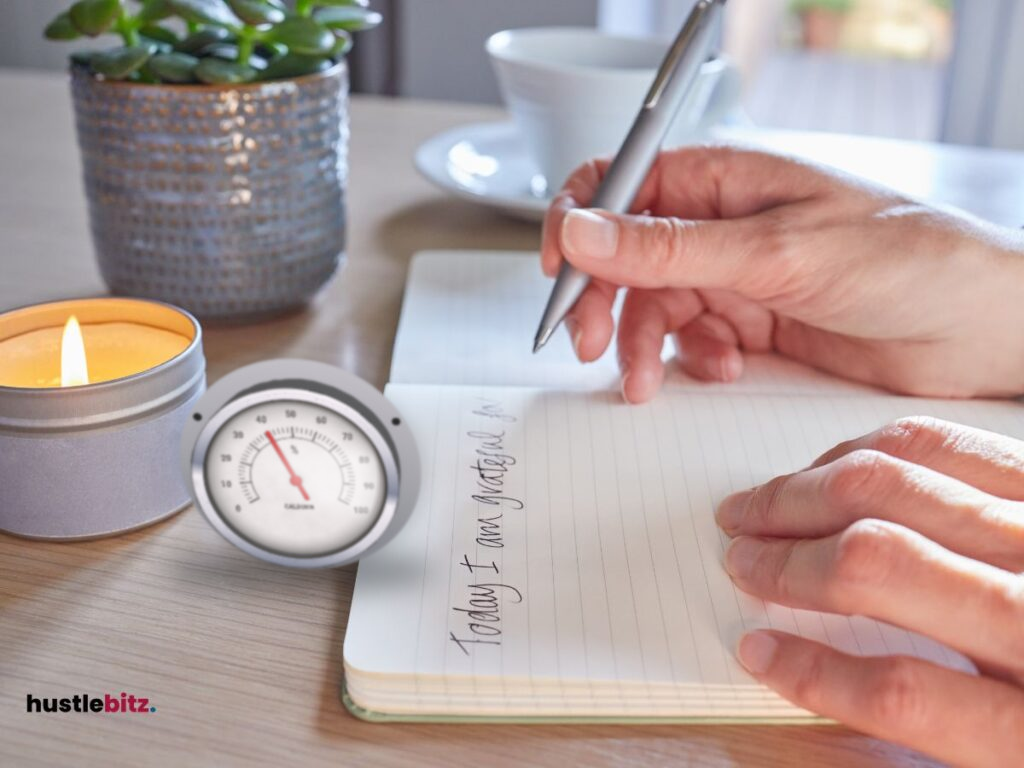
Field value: 40,%
